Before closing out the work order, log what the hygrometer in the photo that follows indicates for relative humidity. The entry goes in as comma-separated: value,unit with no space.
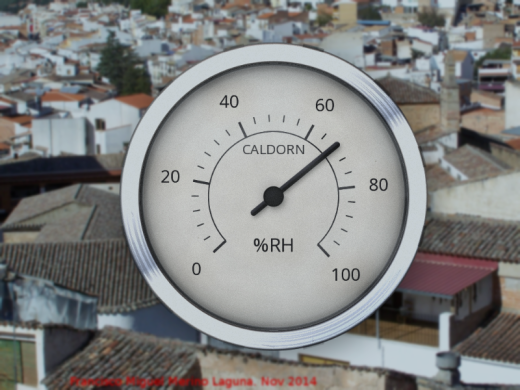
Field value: 68,%
